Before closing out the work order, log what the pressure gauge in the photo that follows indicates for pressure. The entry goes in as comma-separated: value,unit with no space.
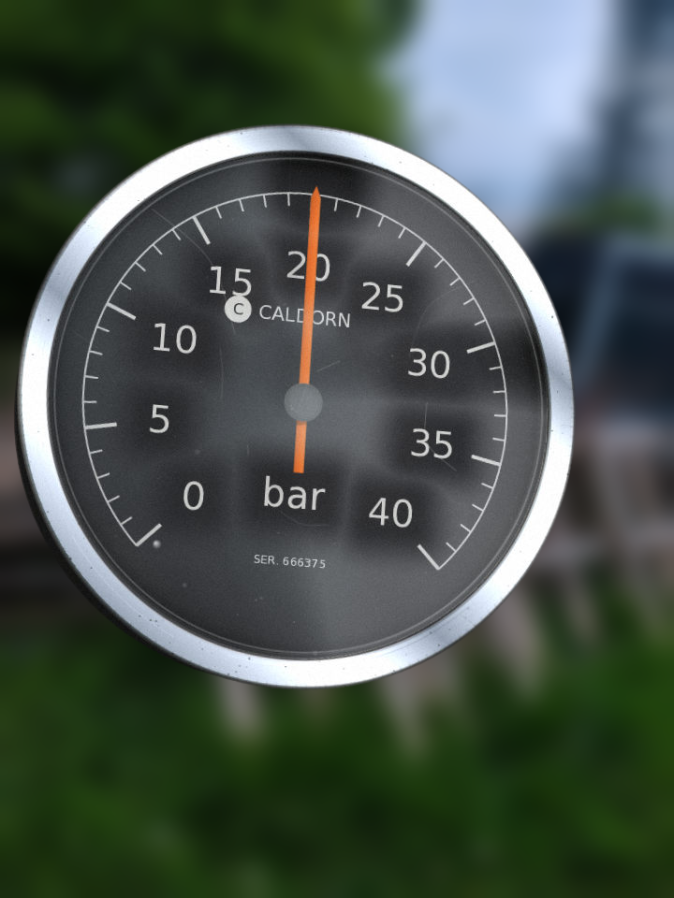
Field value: 20,bar
